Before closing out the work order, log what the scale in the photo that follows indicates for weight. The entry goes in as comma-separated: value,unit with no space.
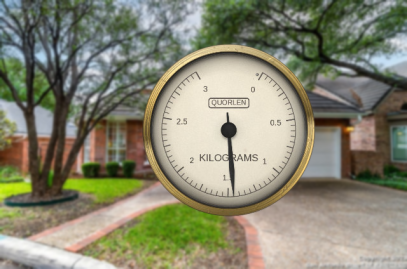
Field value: 1.45,kg
